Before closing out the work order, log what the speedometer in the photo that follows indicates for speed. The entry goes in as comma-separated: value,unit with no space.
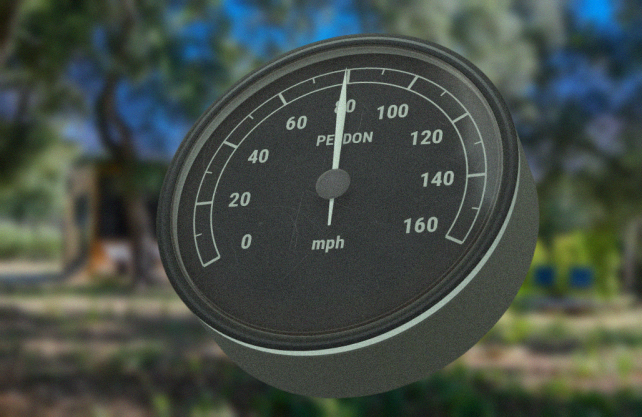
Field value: 80,mph
